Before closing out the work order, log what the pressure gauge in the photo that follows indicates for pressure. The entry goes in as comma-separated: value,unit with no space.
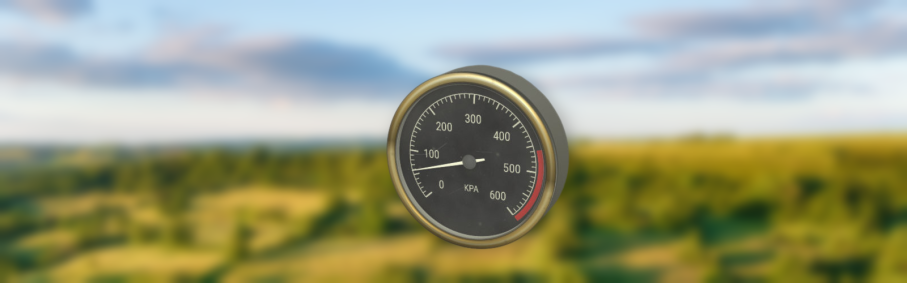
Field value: 60,kPa
